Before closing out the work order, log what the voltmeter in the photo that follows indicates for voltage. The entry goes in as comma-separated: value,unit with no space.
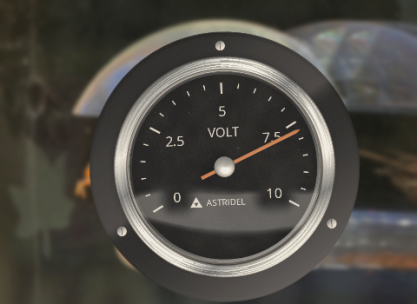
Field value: 7.75,V
